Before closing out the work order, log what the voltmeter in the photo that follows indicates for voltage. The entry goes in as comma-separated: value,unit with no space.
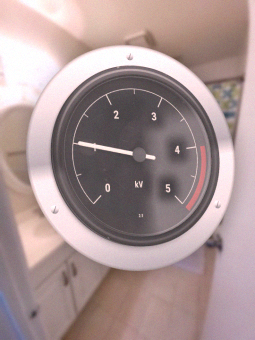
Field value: 1,kV
